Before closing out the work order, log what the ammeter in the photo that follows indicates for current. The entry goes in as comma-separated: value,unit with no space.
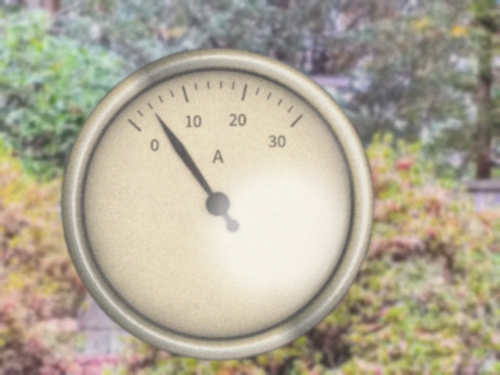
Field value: 4,A
